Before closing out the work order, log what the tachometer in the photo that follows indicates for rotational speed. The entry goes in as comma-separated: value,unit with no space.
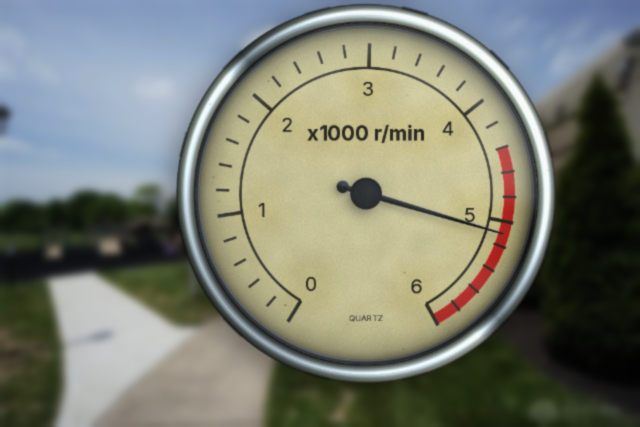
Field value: 5100,rpm
